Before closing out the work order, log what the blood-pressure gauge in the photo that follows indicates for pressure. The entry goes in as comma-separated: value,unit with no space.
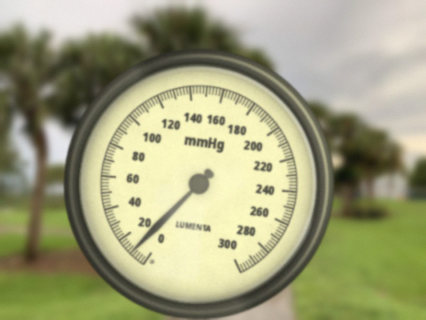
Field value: 10,mmHg
